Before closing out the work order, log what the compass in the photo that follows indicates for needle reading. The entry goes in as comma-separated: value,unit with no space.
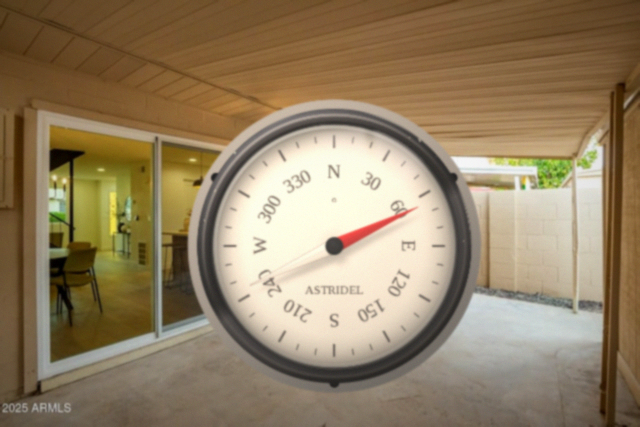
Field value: 65,°
